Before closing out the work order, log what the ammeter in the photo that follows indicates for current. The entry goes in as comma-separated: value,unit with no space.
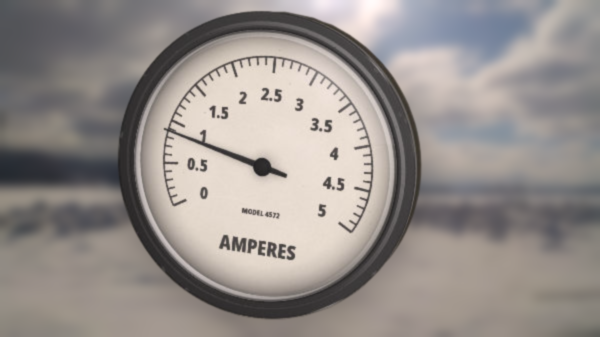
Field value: 0.9,A
